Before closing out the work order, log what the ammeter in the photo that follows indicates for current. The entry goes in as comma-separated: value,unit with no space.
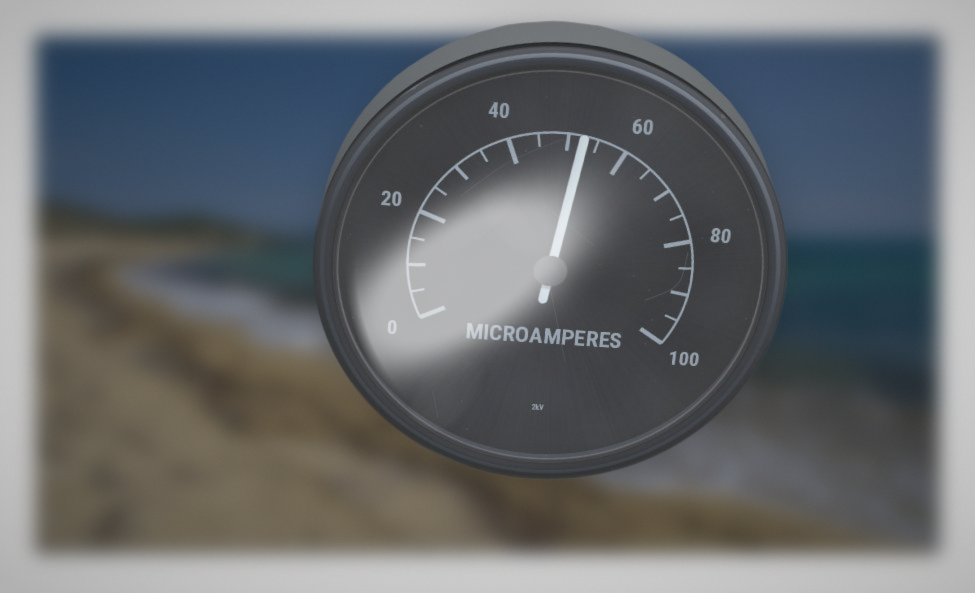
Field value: 52.5,µA
